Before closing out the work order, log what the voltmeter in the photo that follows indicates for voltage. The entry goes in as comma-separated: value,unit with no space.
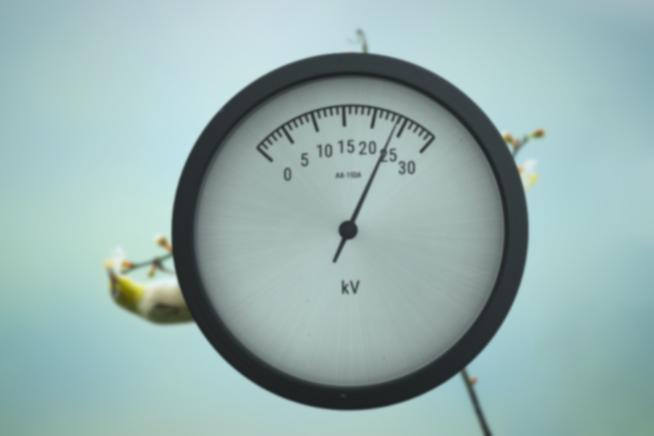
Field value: 24,kV
